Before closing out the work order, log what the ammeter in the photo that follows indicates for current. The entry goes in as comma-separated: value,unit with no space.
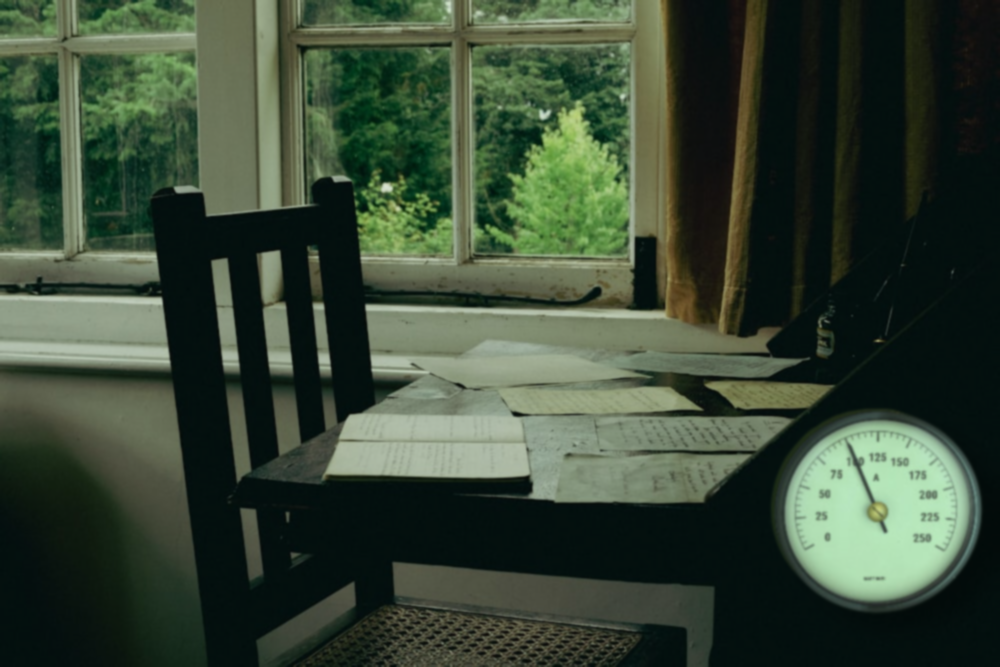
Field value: 100,A
